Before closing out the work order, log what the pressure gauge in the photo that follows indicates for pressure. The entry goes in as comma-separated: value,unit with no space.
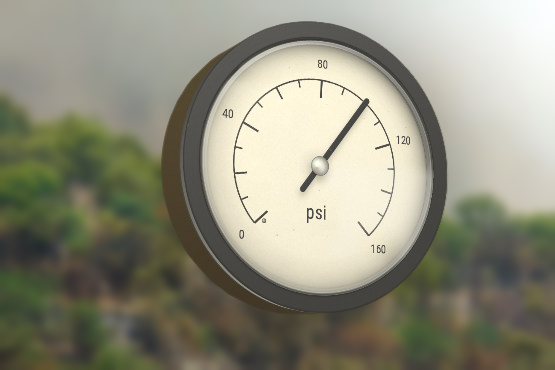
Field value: 100,psi
